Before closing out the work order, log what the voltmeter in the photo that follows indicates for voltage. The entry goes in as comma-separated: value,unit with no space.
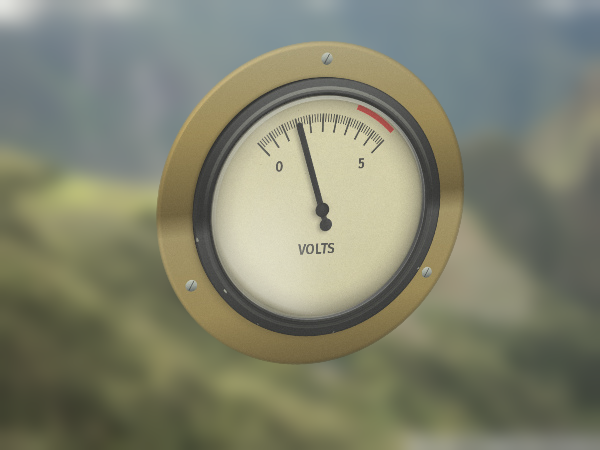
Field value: 1.5,V
